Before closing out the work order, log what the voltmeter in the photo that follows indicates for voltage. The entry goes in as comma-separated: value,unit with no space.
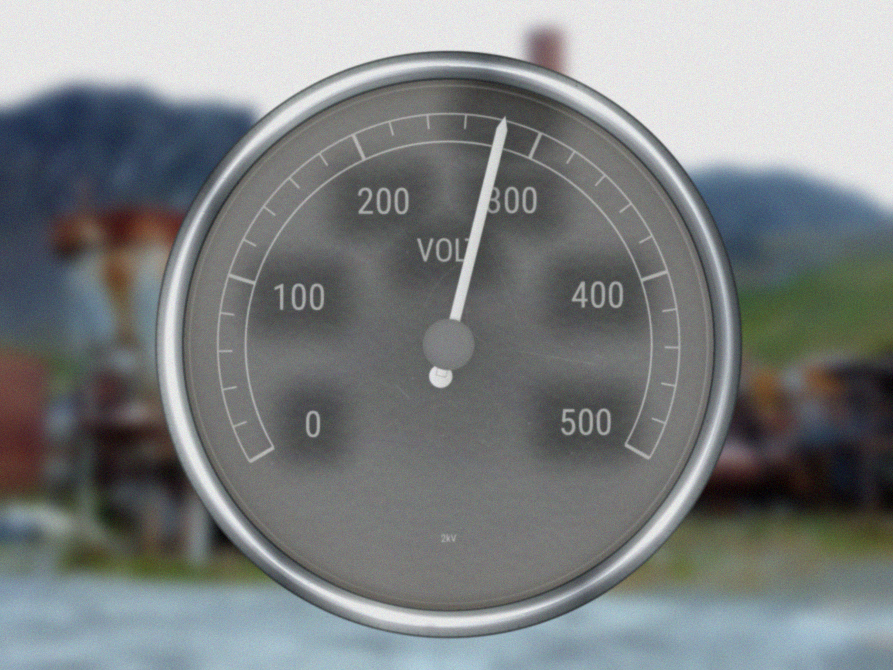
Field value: 280,V
